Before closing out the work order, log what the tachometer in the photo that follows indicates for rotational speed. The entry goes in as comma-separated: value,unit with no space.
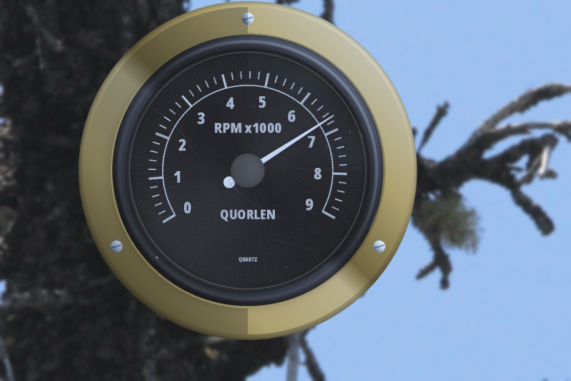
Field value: 6700,rpm
